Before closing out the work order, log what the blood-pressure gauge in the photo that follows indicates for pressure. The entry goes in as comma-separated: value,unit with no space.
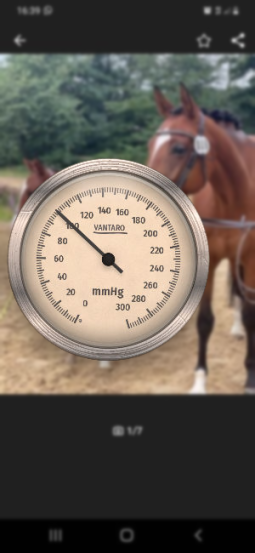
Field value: 100,mmHg
